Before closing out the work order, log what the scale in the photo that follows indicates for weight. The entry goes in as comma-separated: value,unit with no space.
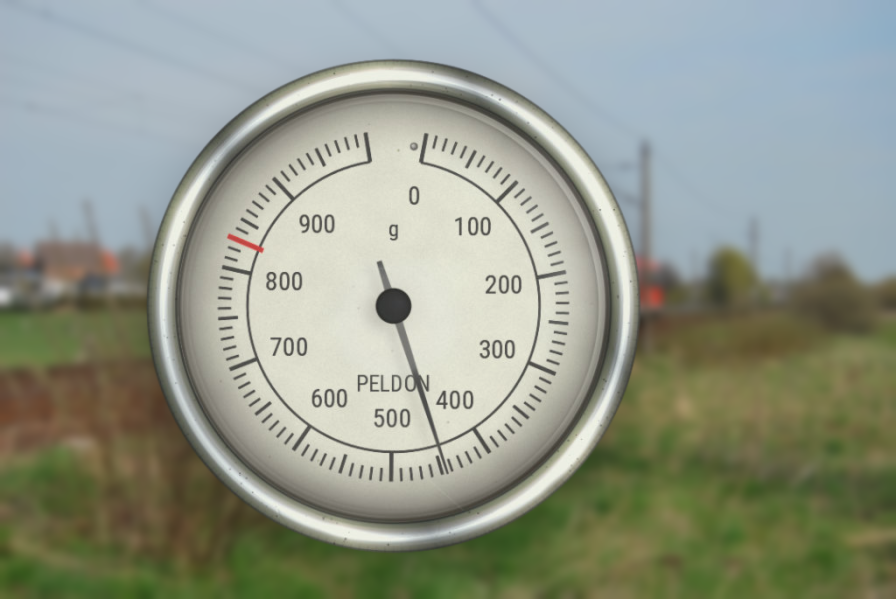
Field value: 445,g
